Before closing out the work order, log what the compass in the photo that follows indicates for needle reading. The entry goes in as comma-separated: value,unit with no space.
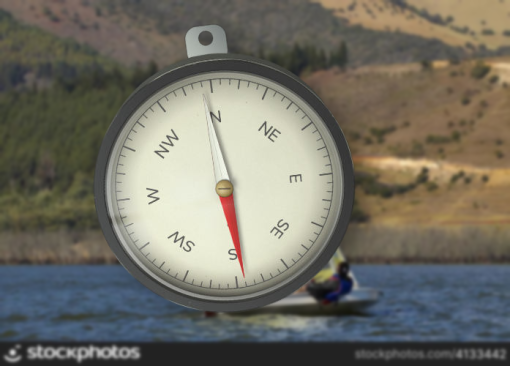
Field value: 175,°
